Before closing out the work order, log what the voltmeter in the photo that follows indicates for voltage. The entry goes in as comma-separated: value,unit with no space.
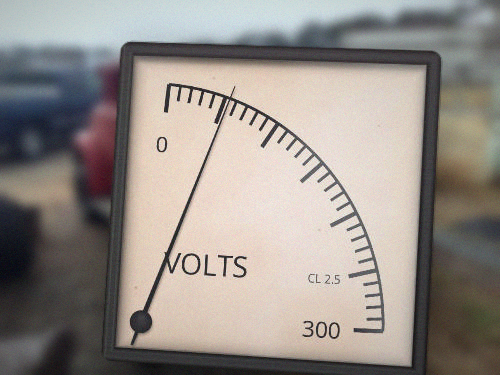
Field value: 55,V
